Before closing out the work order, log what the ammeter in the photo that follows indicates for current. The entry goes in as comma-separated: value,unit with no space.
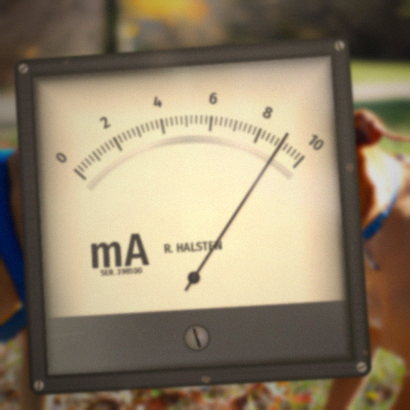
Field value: 9,mA
